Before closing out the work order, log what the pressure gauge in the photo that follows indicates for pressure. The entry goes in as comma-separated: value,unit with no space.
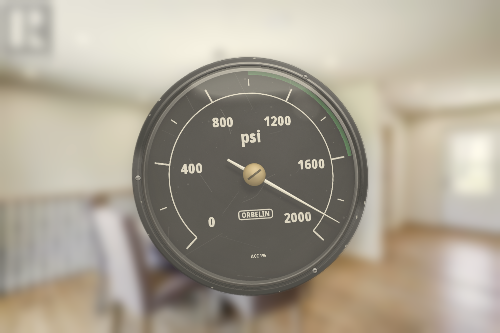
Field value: 1900,psi
